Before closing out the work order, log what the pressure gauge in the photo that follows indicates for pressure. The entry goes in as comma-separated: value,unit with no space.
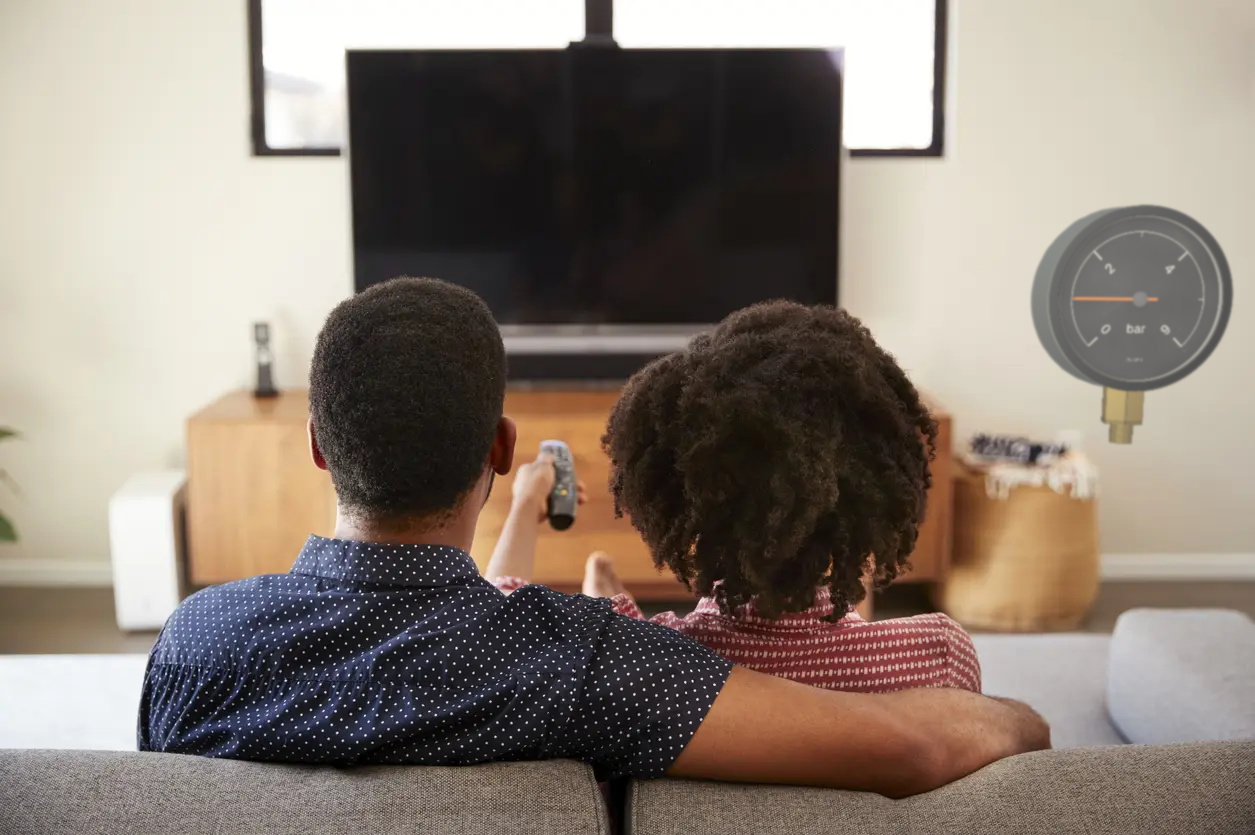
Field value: 1,bar
